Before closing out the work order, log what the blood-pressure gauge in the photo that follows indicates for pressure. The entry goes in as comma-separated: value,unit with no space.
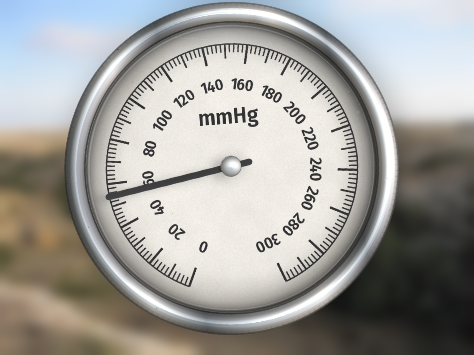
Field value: 54,mmHg
